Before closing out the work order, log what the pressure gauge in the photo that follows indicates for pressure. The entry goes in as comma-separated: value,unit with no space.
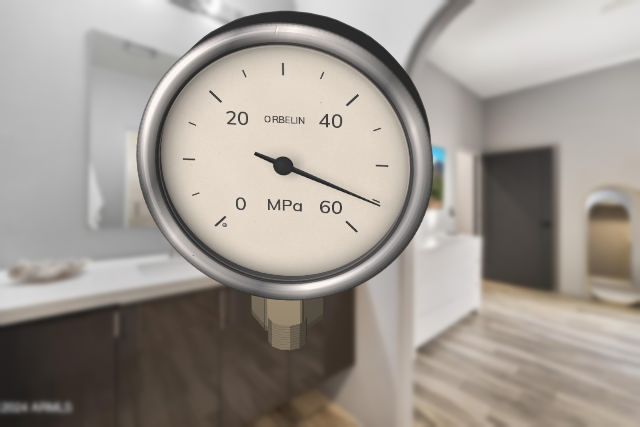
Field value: 55,MPa
